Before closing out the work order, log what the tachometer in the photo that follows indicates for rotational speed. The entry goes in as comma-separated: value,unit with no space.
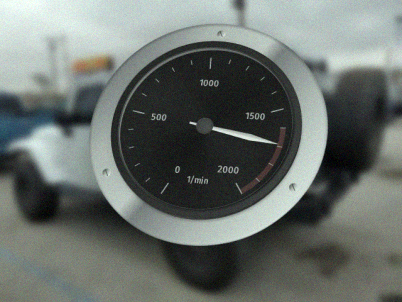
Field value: 1700,rpm
